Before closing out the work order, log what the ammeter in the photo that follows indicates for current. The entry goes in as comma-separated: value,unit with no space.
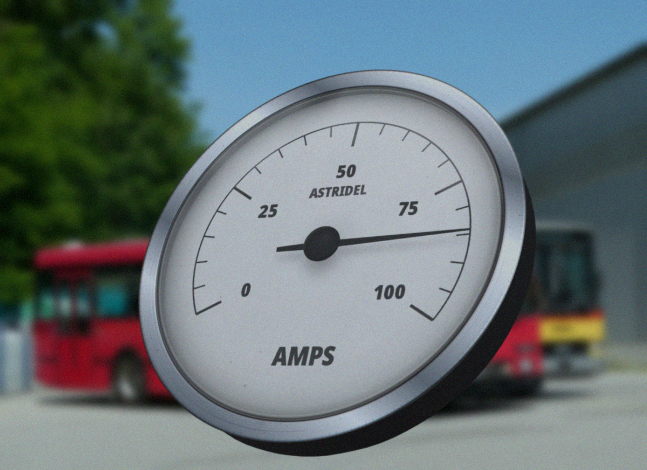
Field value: 85,A
